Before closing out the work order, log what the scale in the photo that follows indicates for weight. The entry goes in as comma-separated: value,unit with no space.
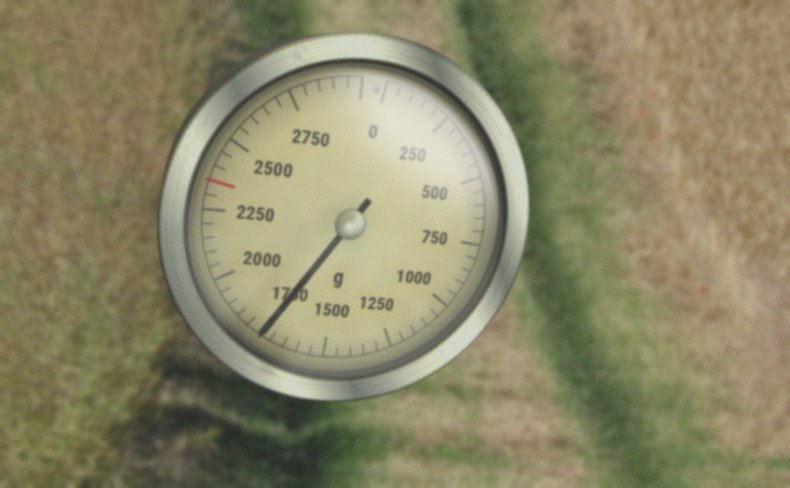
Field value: 1750,g
